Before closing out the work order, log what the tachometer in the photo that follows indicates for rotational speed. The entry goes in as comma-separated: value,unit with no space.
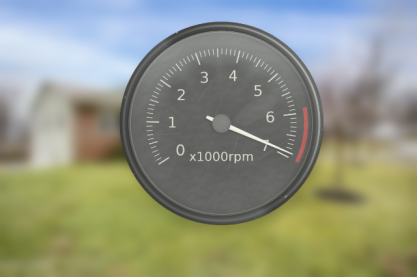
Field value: 6900,rpm
